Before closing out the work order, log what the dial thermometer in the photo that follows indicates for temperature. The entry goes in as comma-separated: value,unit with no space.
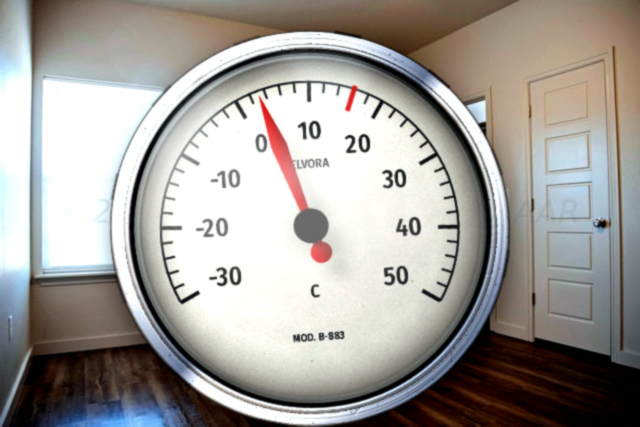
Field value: 3,°C
